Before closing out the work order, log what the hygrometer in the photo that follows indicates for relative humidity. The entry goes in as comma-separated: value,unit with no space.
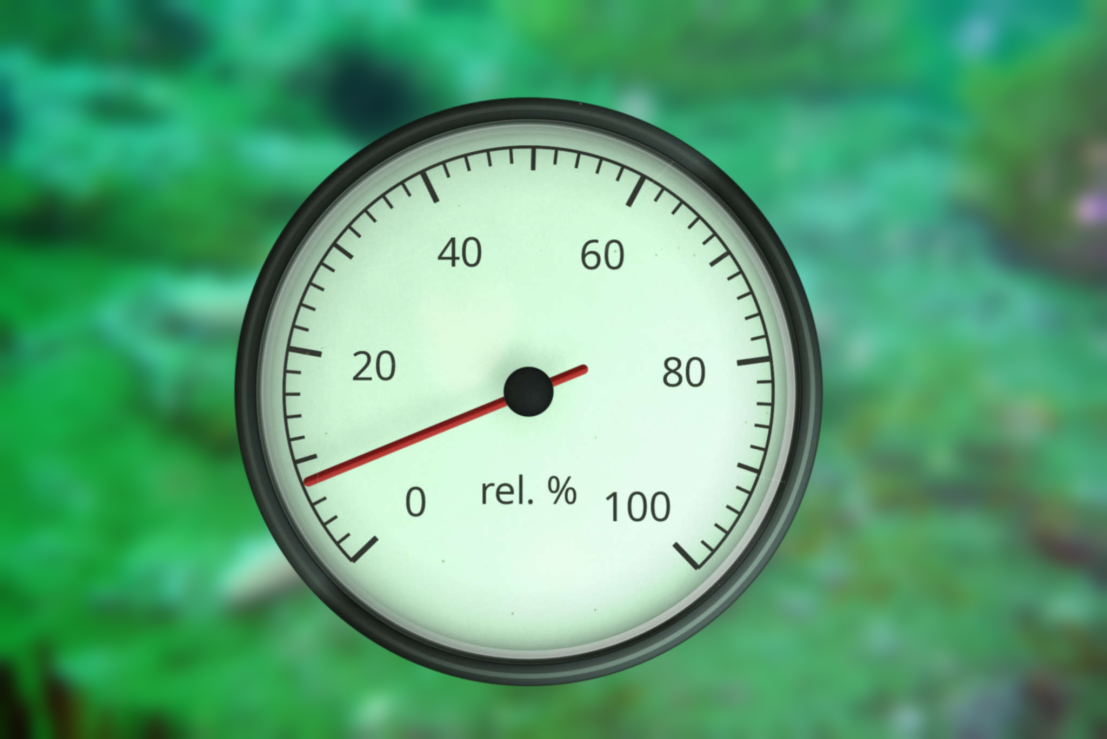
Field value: 8,%
